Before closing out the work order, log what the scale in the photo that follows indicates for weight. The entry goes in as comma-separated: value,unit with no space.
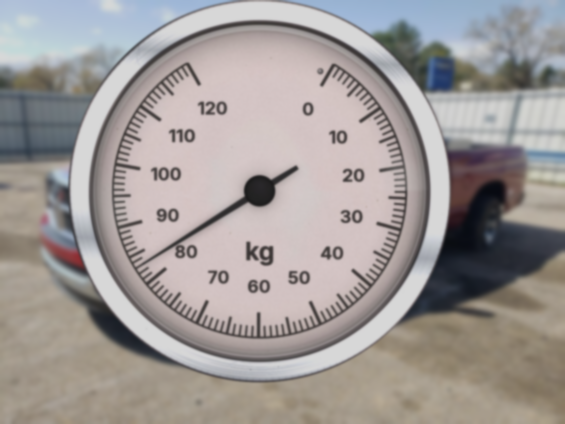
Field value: 83,kg
